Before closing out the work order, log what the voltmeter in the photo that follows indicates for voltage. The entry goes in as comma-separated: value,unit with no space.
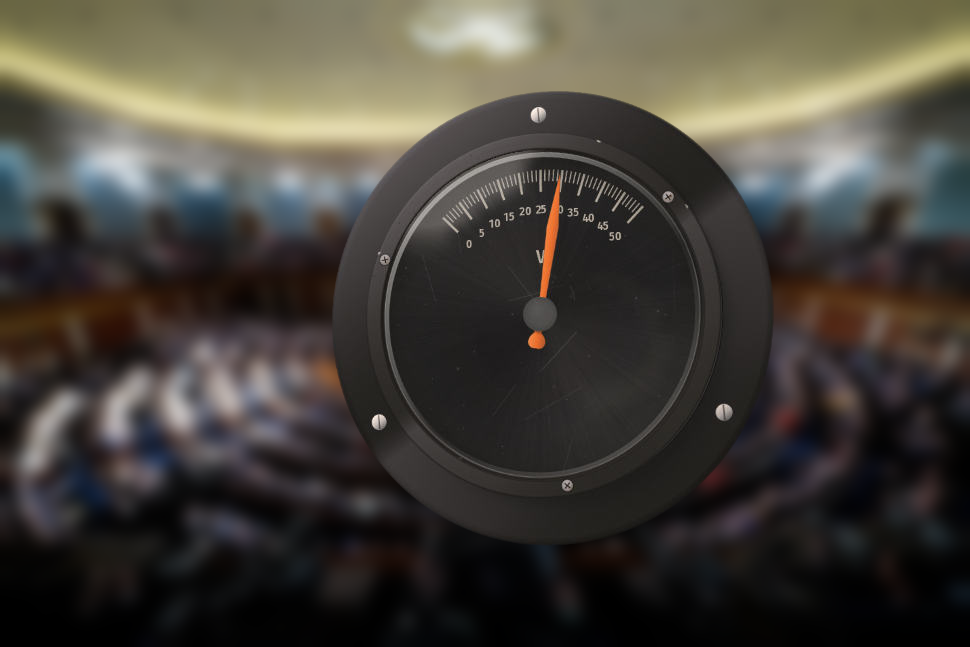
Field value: 30,V
